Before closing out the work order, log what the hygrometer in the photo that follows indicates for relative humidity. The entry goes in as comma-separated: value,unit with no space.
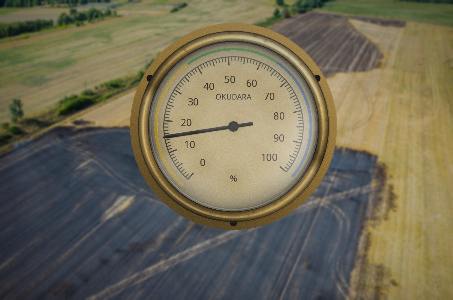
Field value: 15,%
